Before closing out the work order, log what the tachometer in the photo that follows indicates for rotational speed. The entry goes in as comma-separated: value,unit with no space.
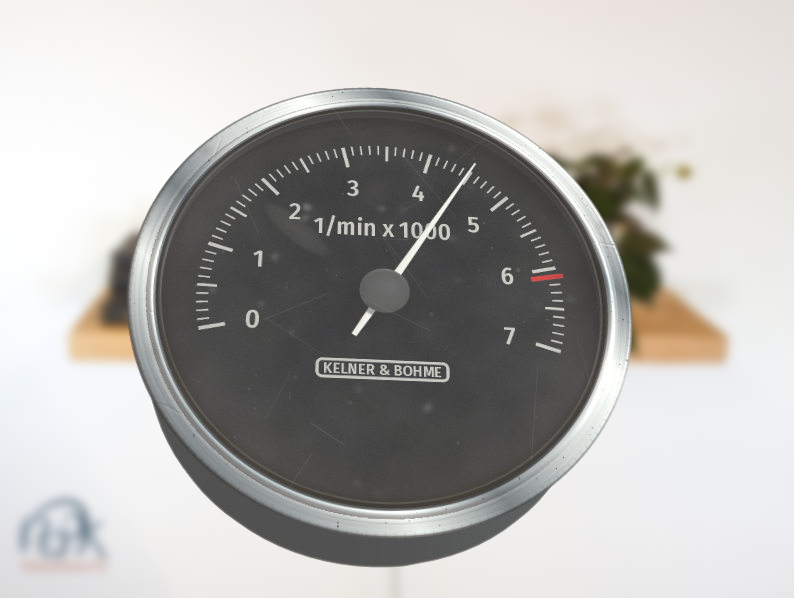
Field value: 4500,rpm
